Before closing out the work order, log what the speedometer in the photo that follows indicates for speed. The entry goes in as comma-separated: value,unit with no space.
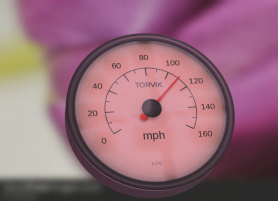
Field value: 110,mph
